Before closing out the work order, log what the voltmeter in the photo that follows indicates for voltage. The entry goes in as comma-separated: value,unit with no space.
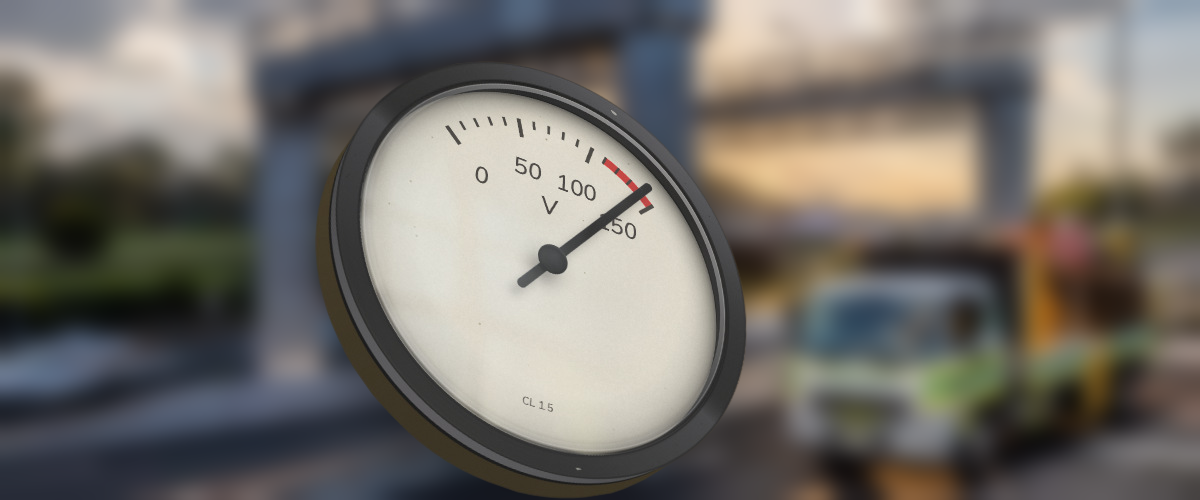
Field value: 140,V
